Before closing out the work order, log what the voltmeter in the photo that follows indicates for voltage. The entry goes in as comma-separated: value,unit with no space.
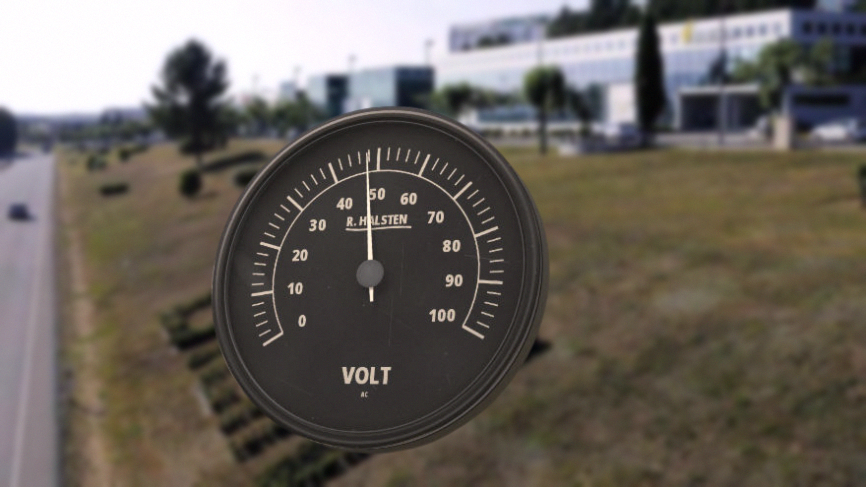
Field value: 48,V
